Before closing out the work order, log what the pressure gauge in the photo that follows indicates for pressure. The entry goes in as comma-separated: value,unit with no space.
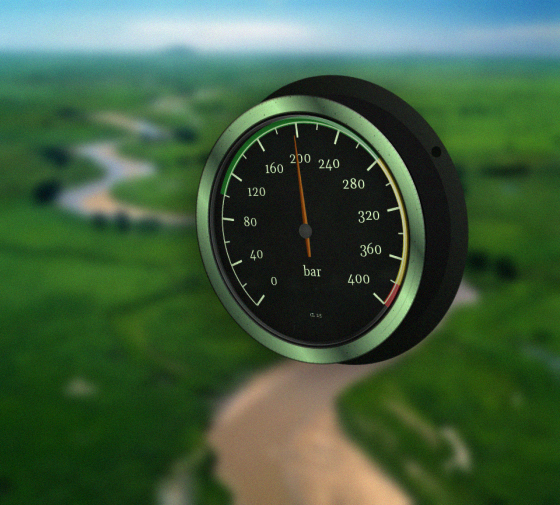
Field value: 200,bar
